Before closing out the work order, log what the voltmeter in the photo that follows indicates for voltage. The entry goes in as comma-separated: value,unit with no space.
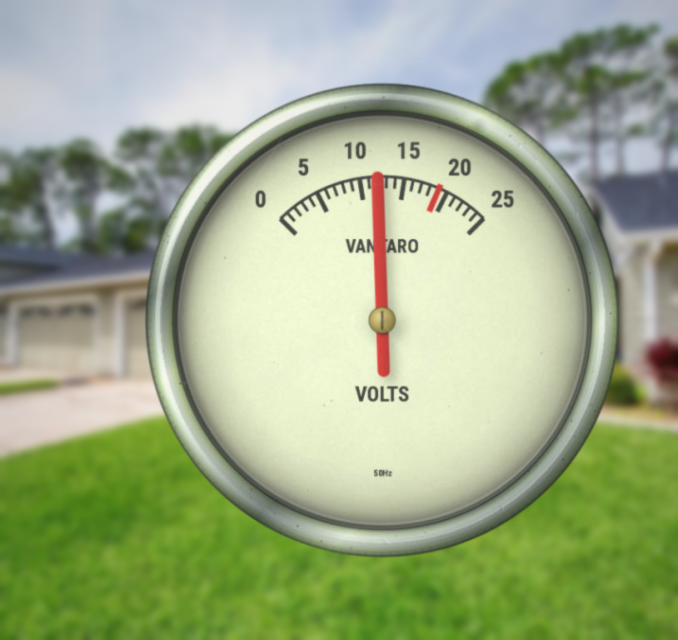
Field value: 12,V
